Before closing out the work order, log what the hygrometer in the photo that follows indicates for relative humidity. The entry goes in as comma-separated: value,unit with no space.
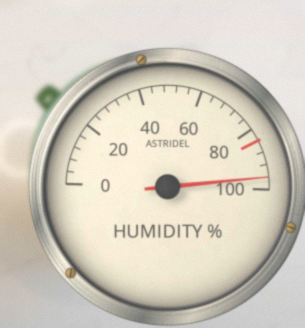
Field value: 96,%
